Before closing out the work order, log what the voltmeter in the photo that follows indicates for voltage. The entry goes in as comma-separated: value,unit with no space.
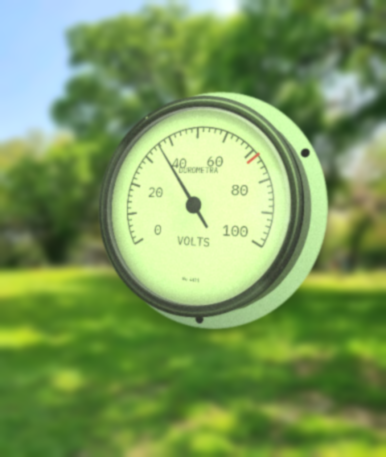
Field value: 36,V
